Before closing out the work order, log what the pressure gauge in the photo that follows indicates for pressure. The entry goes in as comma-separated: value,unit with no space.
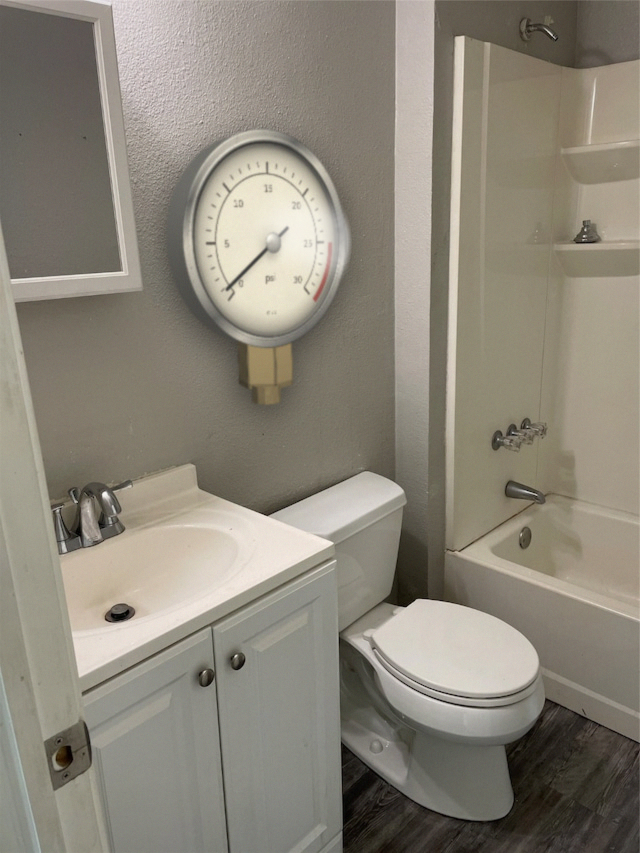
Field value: 1,psi
